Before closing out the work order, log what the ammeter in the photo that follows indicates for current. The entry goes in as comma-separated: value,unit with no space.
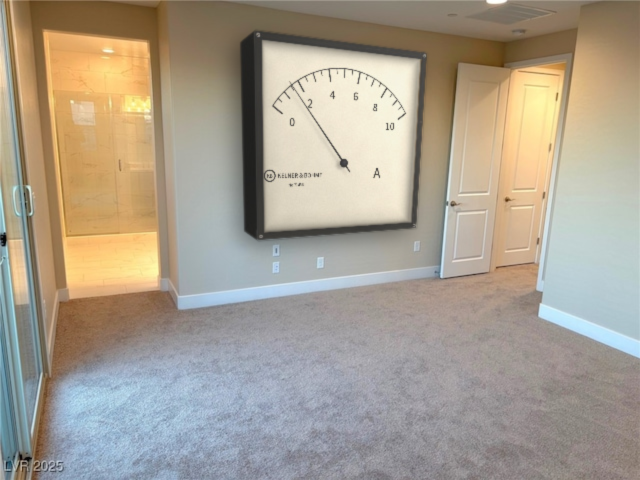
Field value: 1.5,A
